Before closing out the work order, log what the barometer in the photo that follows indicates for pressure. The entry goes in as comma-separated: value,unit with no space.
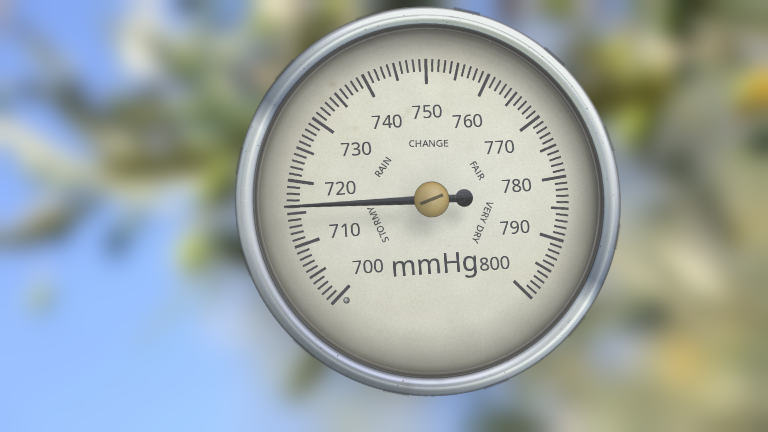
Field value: 716,mmHg
